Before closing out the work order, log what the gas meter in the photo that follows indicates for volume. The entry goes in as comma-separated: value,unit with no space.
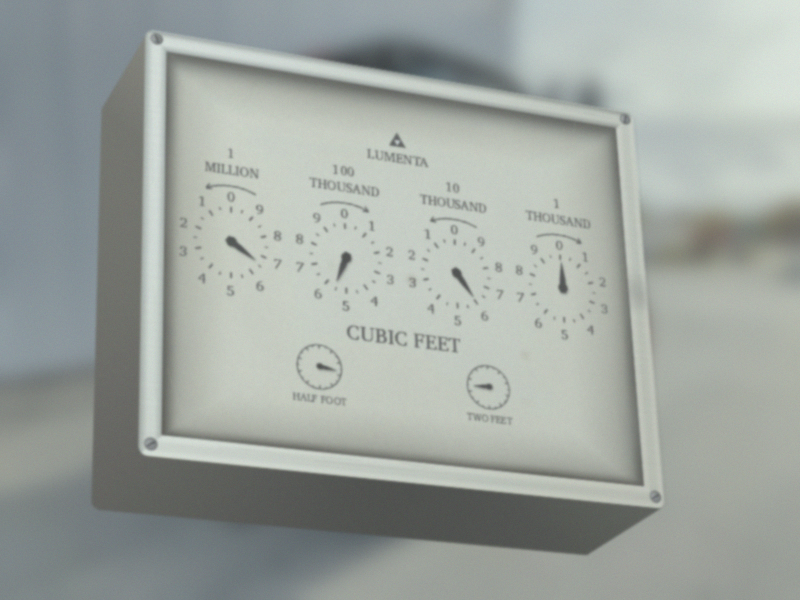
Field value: 656000,ft³
